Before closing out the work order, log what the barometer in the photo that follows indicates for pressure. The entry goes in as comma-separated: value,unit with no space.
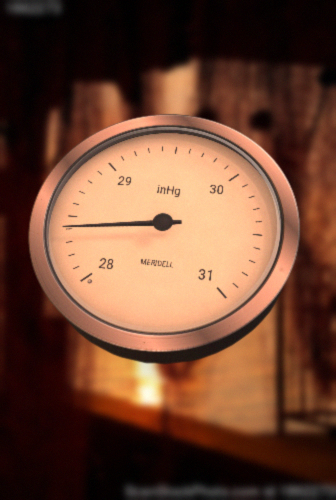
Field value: 28.4,inHg
